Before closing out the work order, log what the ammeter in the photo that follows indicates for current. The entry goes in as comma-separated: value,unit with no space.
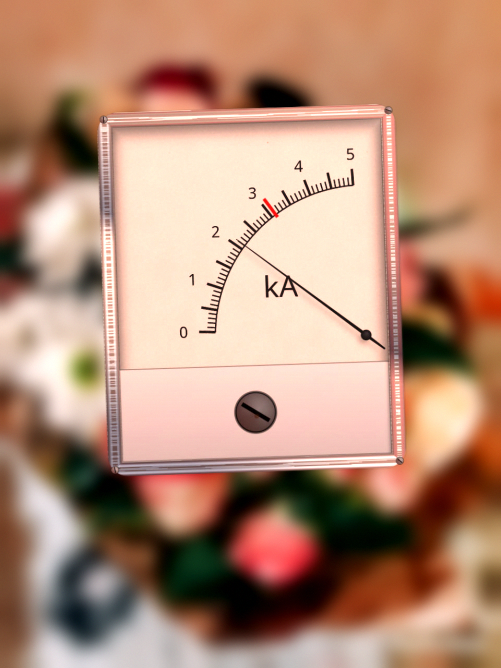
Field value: 2.1,kA
